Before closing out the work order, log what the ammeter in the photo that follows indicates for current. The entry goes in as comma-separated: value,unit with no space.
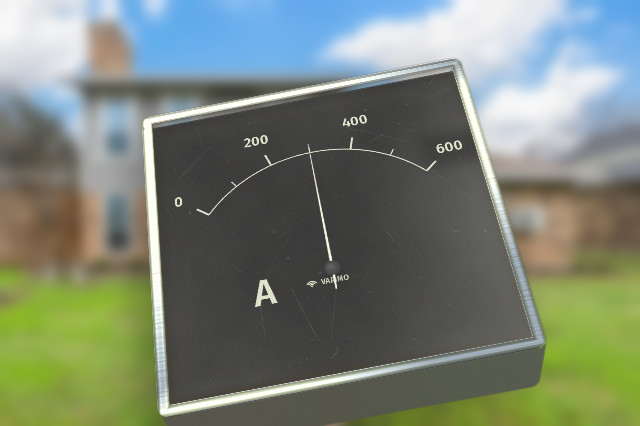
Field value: 300,A
